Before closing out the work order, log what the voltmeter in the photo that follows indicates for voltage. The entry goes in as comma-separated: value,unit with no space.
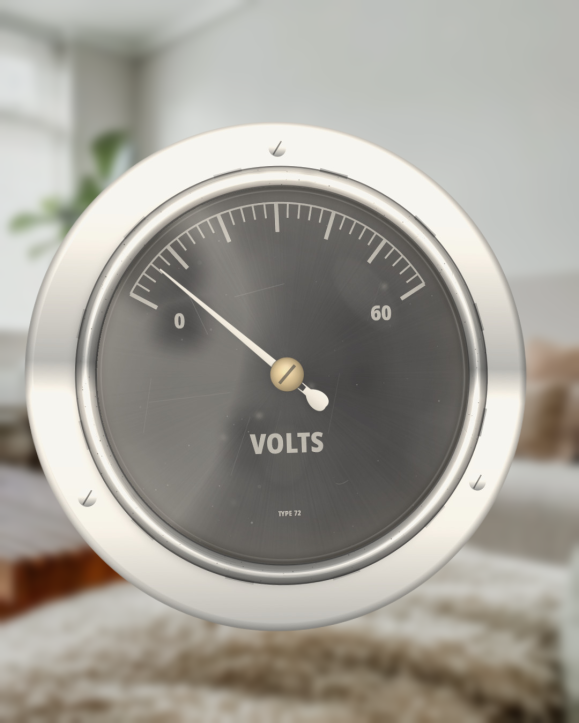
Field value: 6,V
